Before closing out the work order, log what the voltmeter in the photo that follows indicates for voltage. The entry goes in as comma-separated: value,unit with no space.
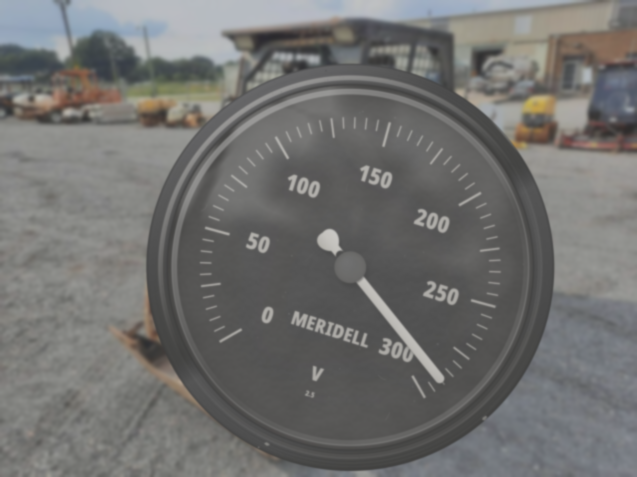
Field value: 290,V
